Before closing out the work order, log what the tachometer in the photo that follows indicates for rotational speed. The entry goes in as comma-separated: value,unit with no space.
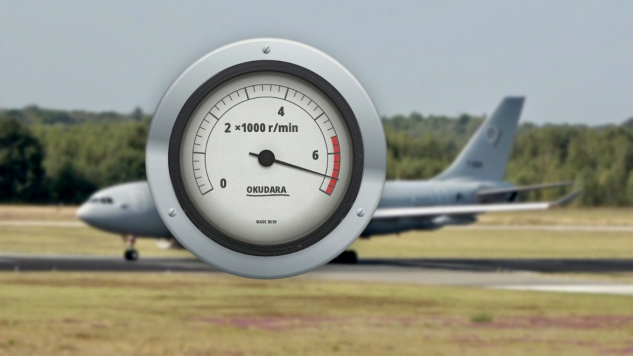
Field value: 6600,rpm
